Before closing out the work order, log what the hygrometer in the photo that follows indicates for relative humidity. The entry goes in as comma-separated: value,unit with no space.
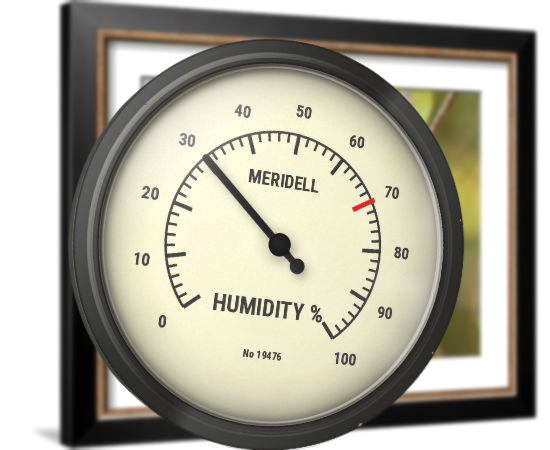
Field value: 30,%
